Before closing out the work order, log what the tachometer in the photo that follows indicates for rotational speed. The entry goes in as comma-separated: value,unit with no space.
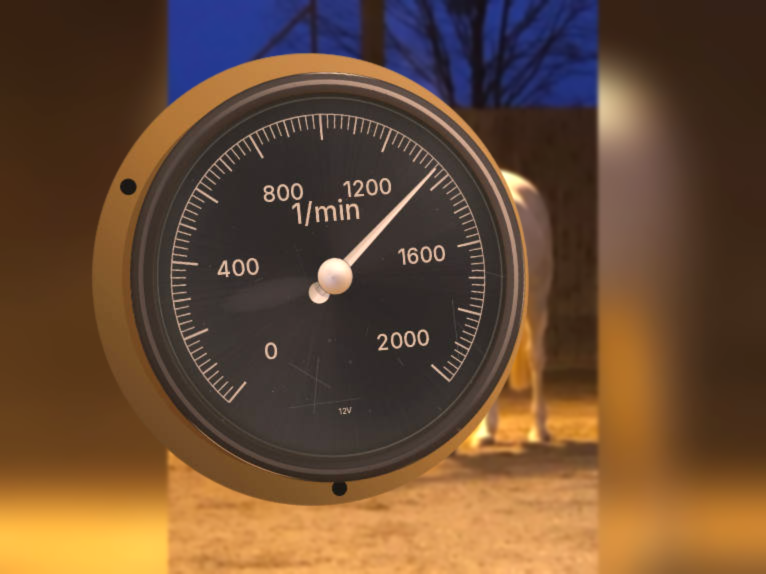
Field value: 1360,rpm
